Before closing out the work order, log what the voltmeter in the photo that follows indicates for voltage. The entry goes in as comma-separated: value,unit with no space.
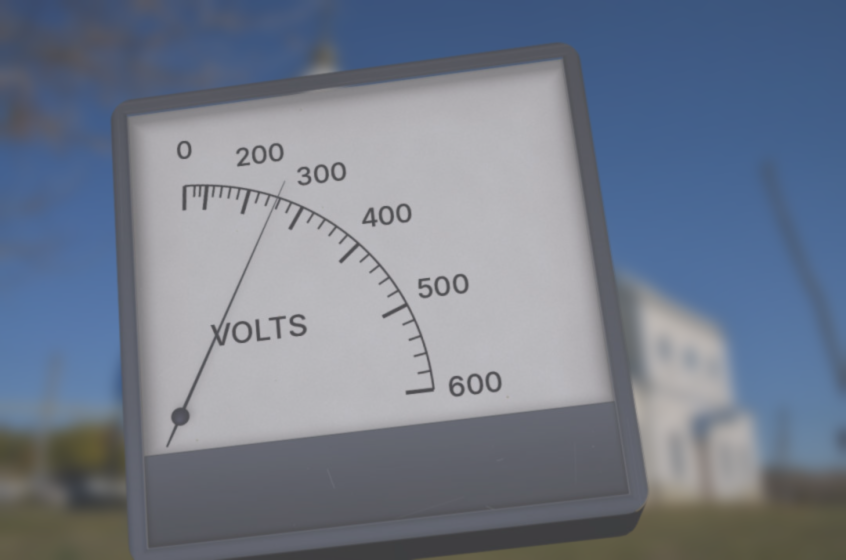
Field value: 260,V
